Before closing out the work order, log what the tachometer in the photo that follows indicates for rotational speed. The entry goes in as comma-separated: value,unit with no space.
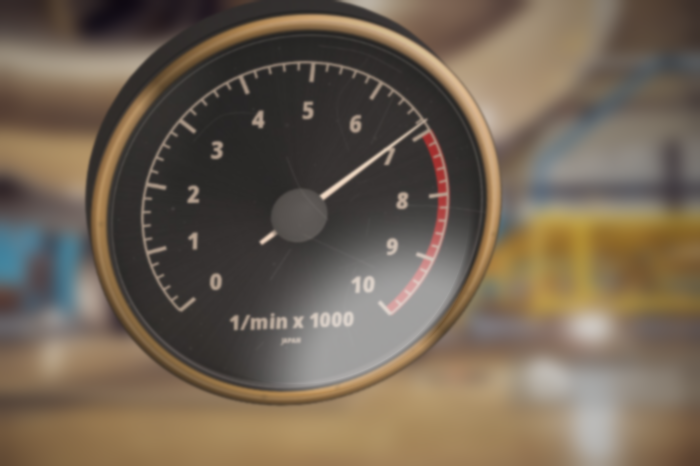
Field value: 6800,rpm
